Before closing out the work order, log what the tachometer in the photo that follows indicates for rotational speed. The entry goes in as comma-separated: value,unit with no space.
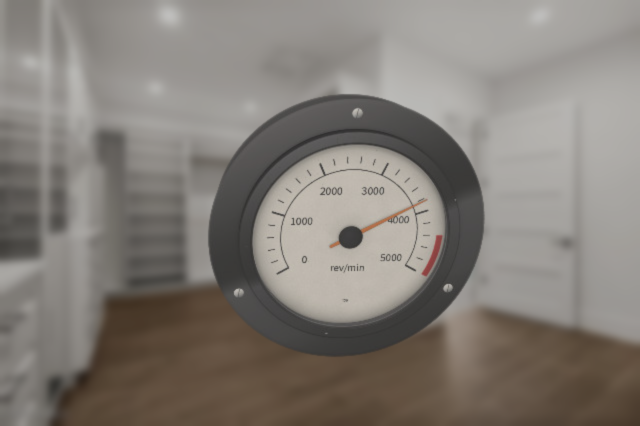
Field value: 3800,rpm
